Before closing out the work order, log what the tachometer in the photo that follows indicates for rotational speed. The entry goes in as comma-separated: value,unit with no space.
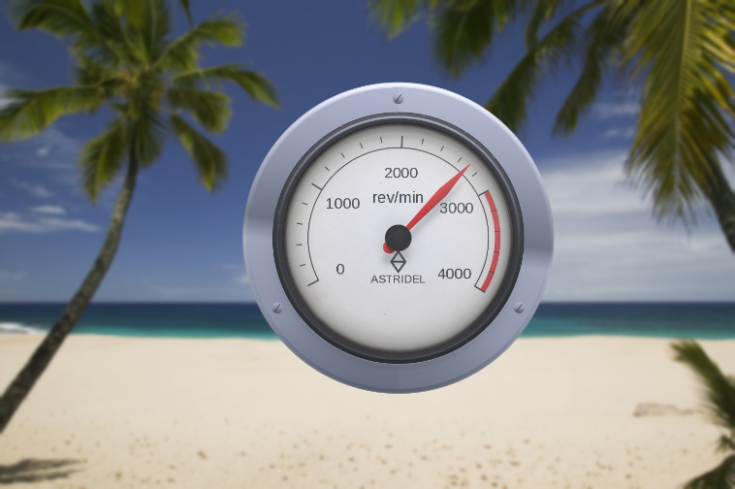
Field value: 2700,rpm
